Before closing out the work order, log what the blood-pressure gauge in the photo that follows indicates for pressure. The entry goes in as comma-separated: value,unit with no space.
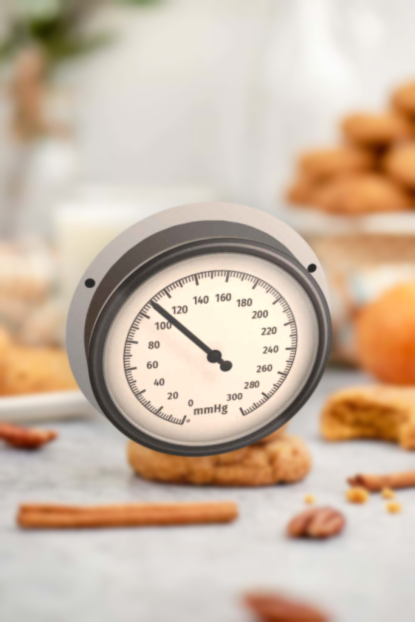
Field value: 110,mmHg
